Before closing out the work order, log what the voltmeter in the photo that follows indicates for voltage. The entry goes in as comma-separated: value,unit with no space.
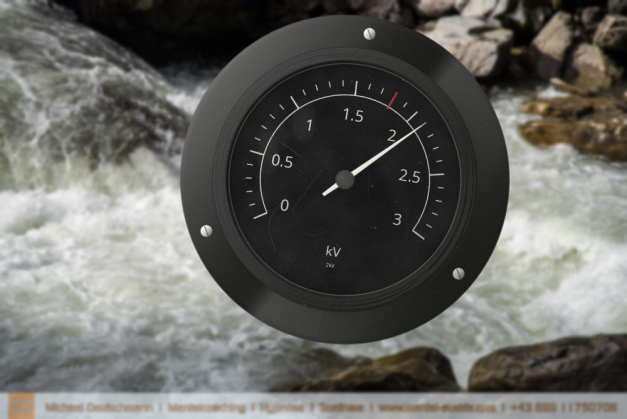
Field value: 2.1,kV
